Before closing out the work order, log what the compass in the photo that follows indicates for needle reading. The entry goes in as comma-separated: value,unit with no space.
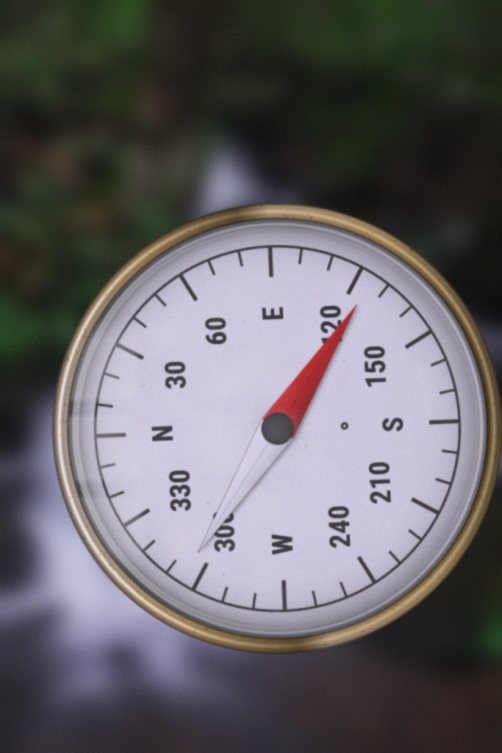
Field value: 125,°
